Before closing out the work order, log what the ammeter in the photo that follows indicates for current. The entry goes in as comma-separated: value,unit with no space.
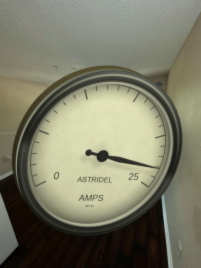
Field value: 23,A
